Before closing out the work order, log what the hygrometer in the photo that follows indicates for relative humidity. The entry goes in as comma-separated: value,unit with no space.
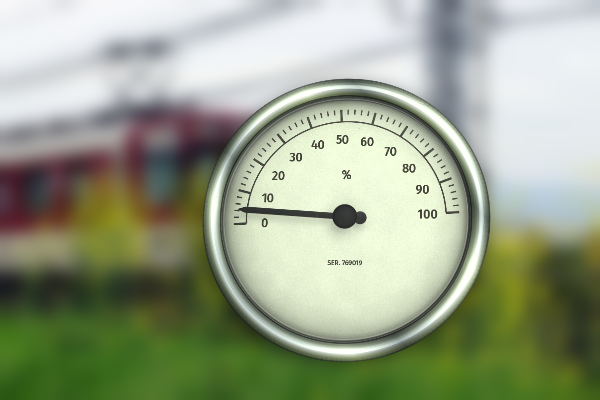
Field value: 4,%
